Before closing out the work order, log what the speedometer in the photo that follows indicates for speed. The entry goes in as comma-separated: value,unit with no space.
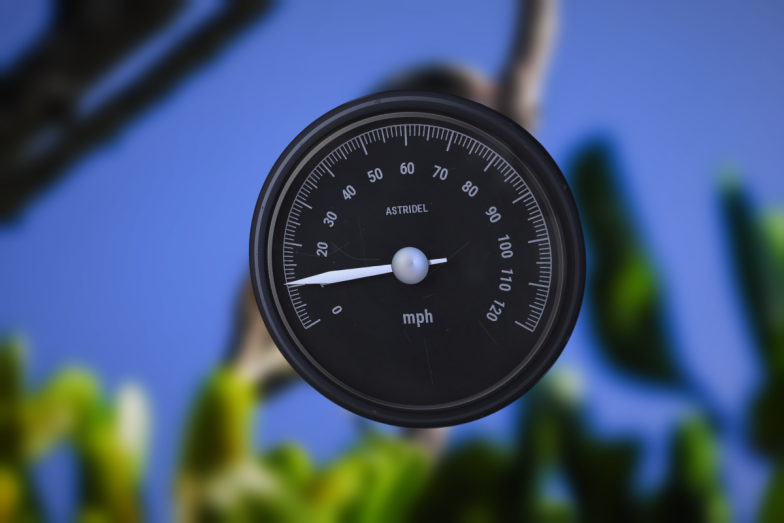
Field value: 11,mph
